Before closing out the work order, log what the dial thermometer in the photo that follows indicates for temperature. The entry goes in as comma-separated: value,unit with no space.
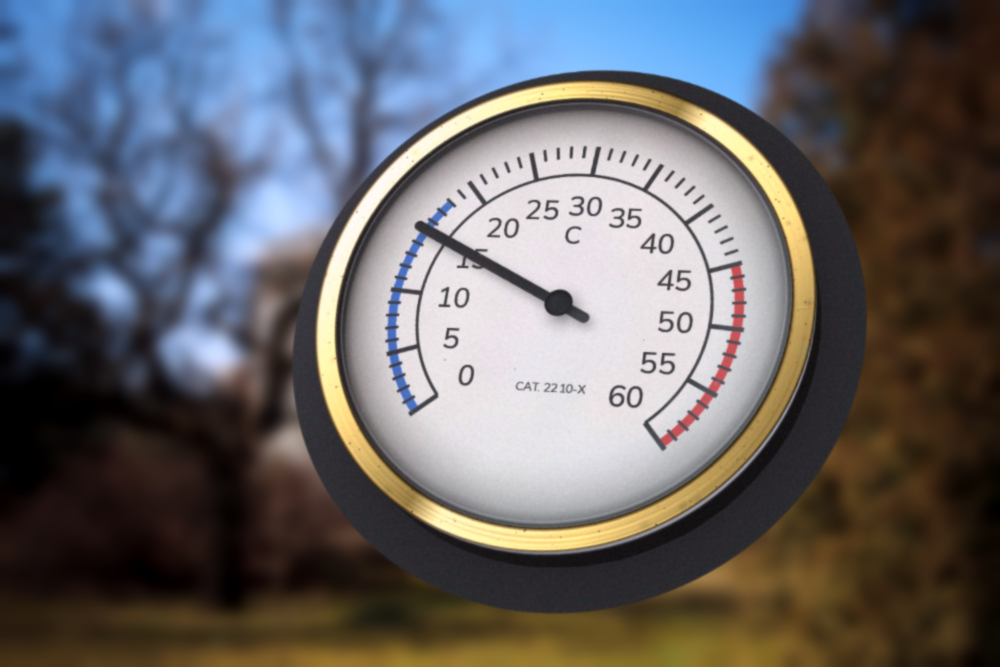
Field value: 15,°C
